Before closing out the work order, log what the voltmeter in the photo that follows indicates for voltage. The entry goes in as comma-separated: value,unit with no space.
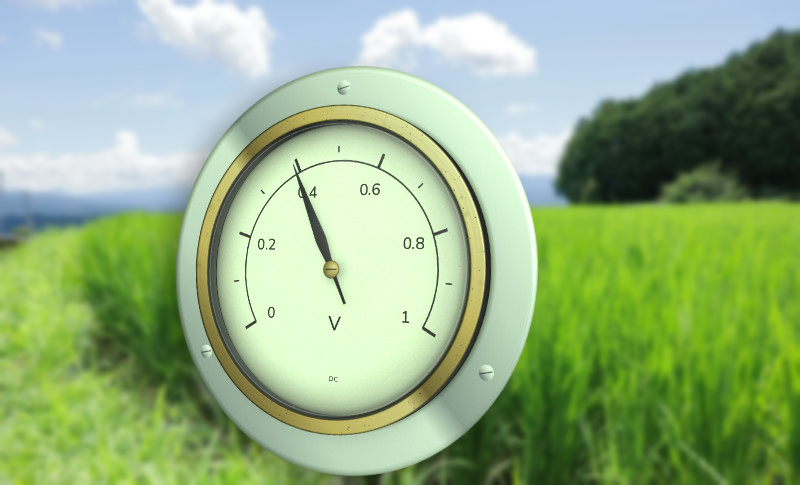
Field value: 0.4,V
